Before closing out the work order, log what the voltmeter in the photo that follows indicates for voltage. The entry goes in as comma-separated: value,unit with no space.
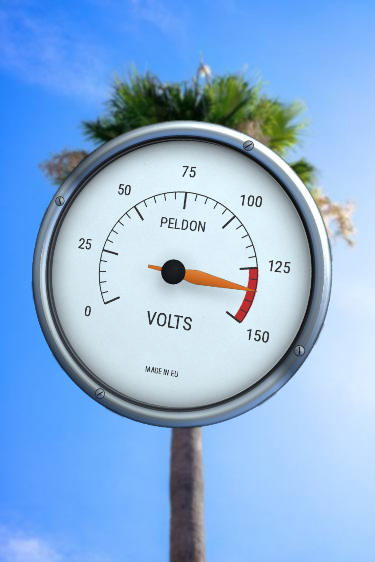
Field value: 135,V
